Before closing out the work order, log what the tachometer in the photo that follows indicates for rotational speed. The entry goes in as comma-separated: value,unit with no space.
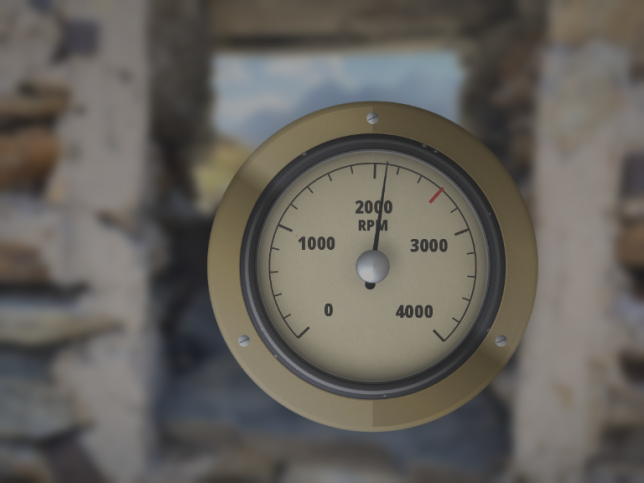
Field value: 2100,rpm
